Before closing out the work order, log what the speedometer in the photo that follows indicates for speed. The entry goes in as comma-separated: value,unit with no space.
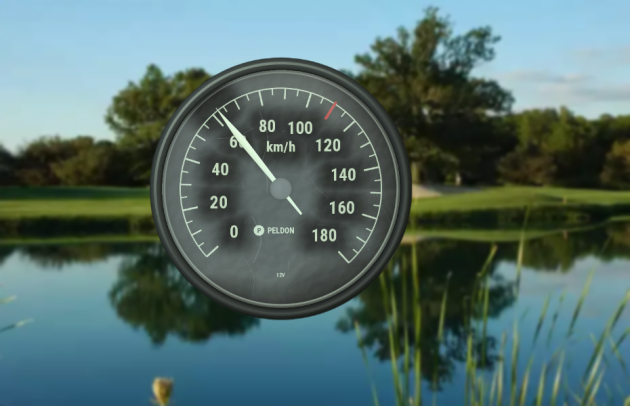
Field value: 62.5,km/h
